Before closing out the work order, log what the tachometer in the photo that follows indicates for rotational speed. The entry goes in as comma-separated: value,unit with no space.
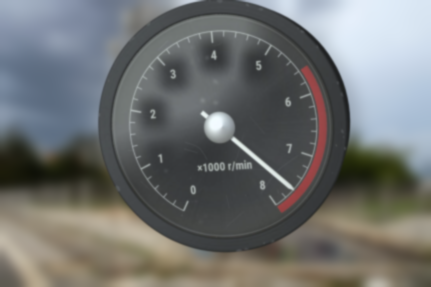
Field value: 7600,rpm
